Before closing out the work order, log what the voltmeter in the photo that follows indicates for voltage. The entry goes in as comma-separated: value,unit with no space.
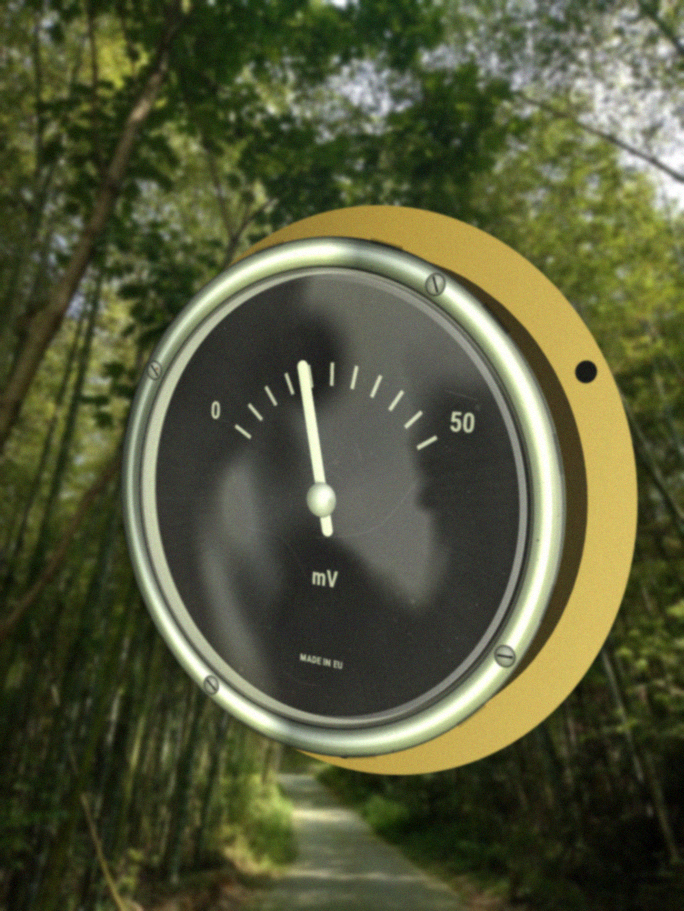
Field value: 20,mV
